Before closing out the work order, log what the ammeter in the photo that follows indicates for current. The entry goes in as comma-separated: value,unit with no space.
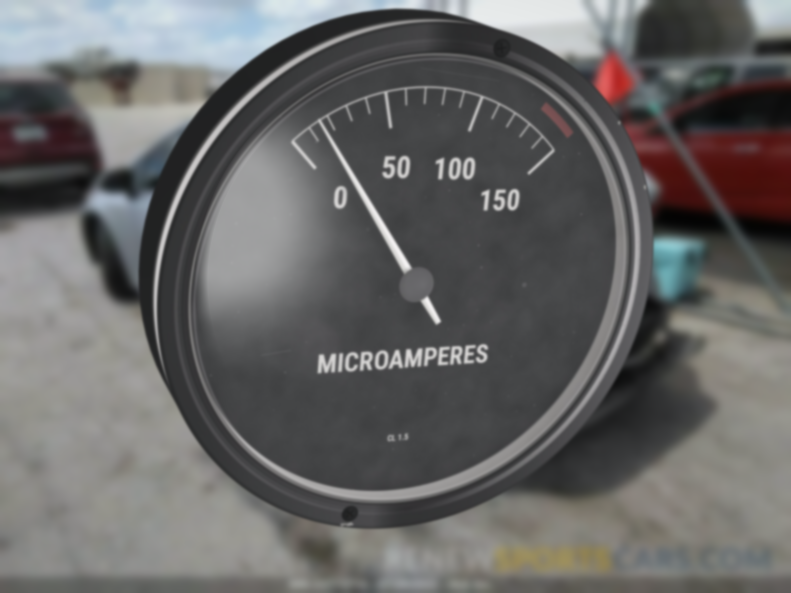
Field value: 15,µA
